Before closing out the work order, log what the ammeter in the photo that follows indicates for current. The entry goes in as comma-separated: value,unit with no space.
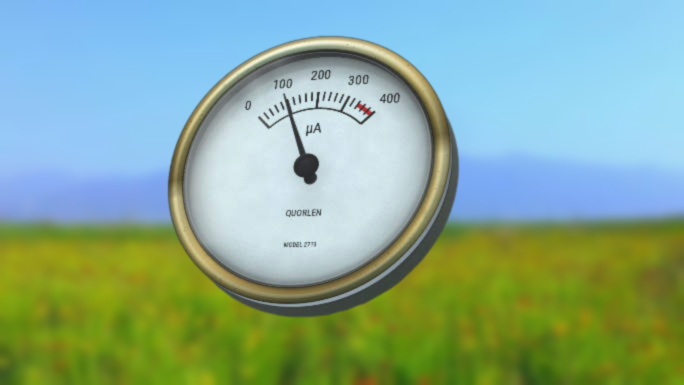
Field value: 100,µA
